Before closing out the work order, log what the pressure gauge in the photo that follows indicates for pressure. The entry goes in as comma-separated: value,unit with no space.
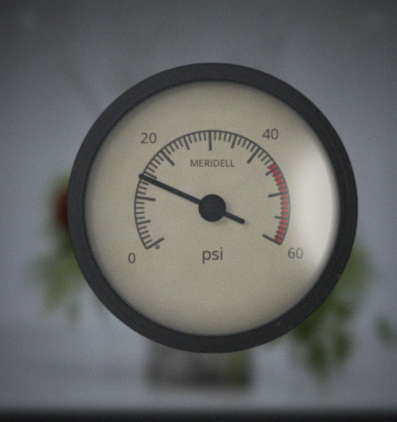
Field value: 14,psi
